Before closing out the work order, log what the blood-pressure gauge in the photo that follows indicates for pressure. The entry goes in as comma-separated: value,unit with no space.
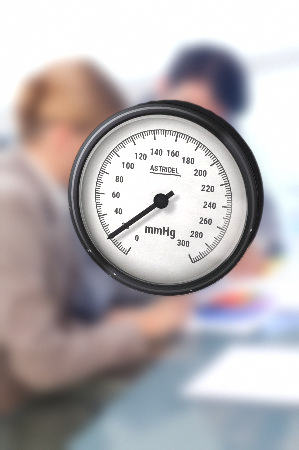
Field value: 20,mmHg
